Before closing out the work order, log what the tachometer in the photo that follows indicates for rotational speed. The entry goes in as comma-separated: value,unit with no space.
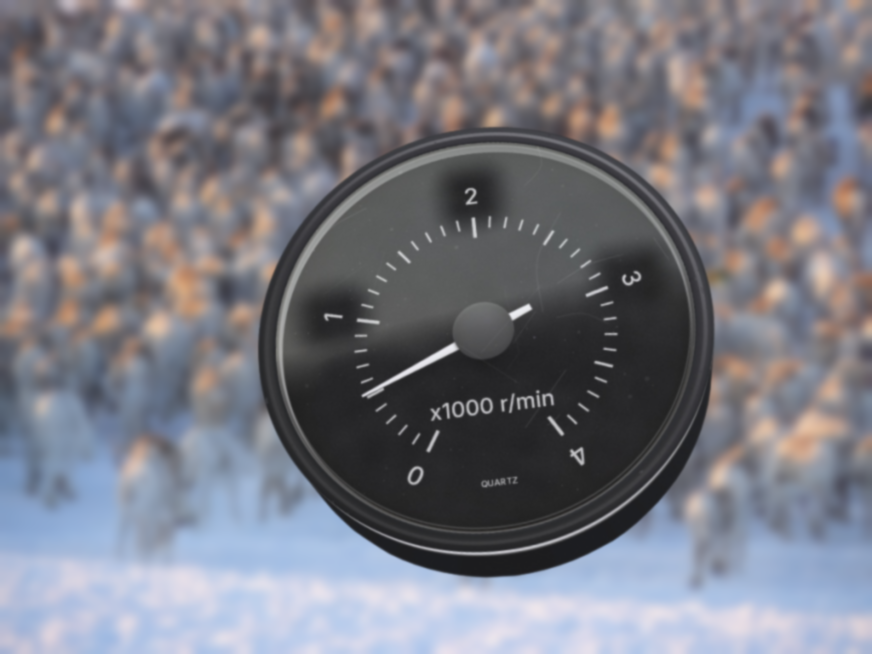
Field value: 500,rpm
